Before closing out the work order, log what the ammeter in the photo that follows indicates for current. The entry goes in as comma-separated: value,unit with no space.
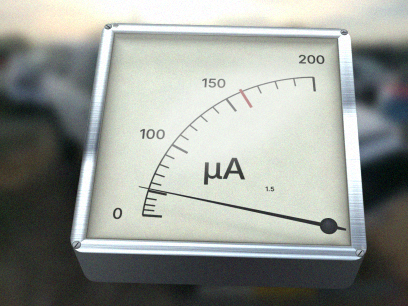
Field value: 50,µA
